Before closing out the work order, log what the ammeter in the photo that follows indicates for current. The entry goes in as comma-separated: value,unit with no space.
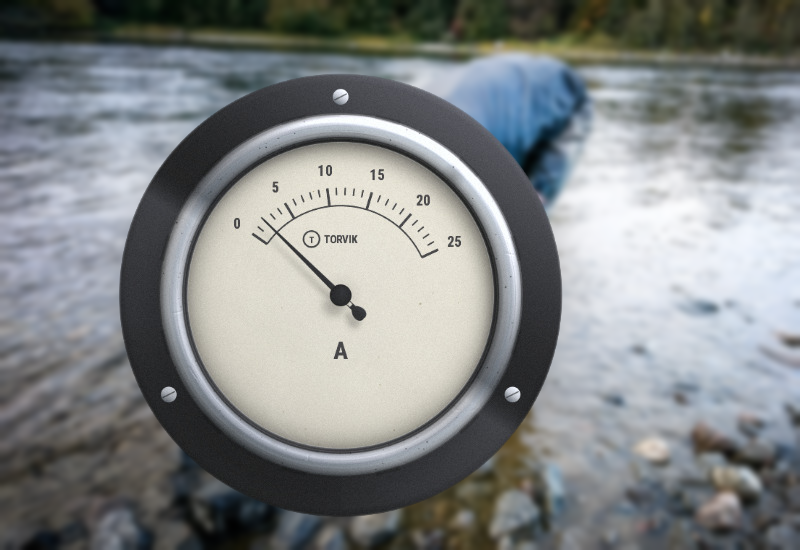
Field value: 2,A
